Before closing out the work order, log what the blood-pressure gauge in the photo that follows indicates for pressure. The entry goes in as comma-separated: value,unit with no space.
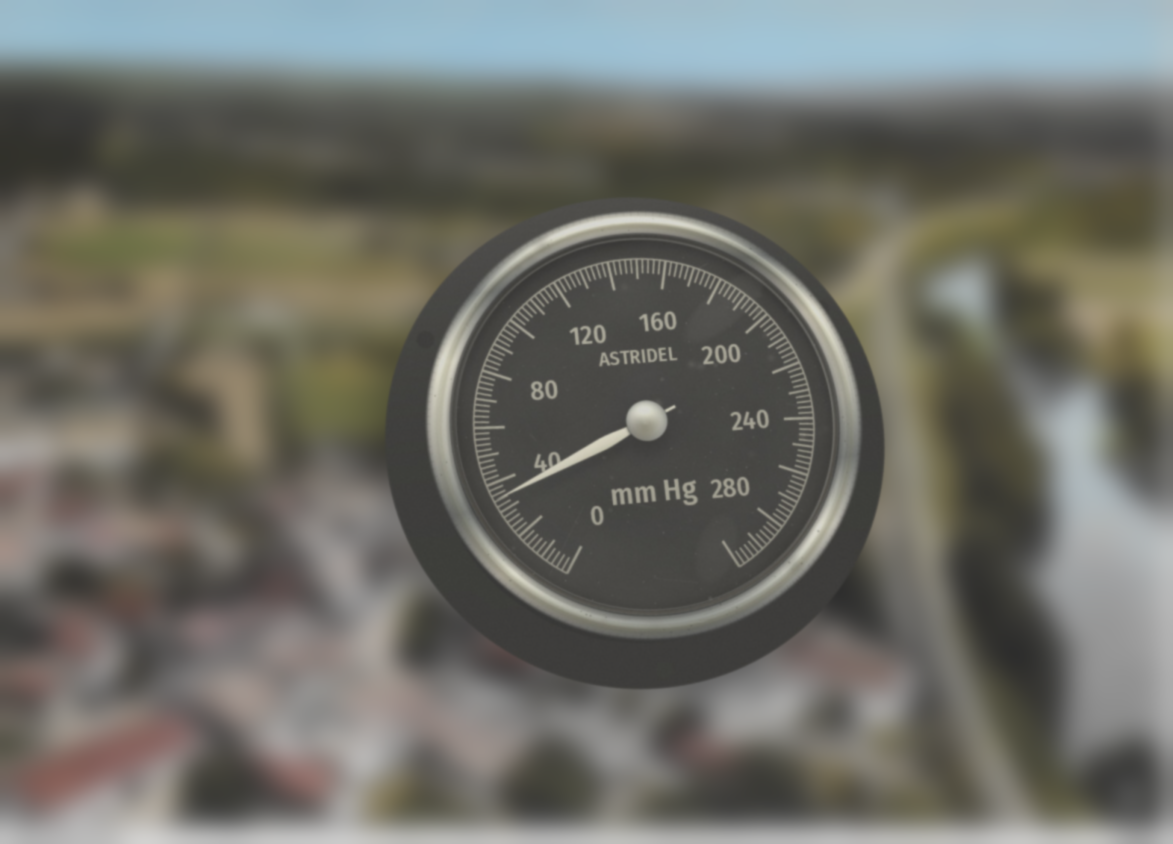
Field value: 34,mmHg
